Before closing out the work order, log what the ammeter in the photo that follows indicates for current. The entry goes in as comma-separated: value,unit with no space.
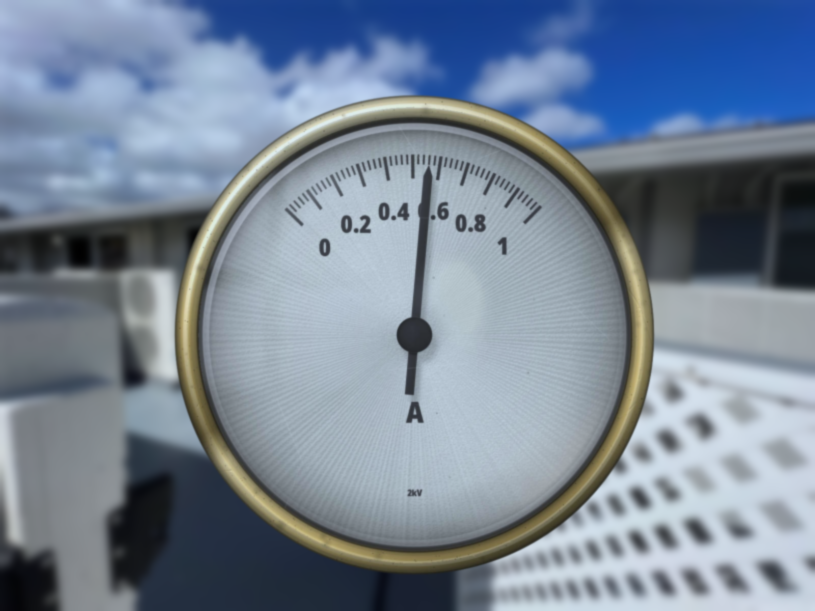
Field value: 0.56,A
